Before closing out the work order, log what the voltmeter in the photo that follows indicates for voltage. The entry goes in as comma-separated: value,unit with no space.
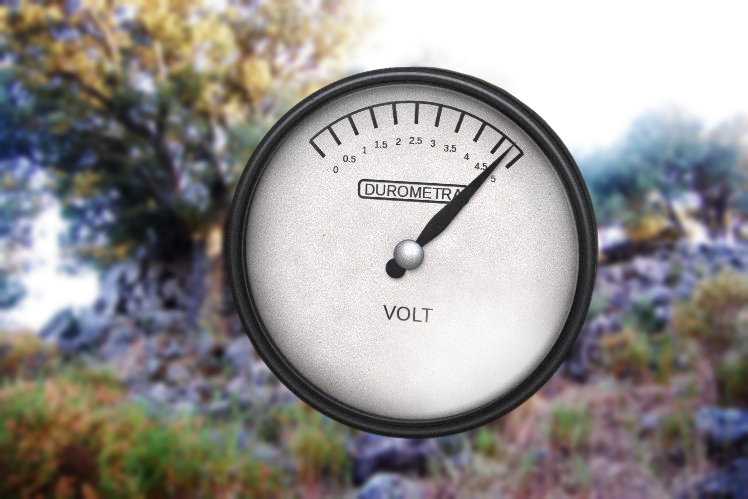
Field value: 4.75,V
